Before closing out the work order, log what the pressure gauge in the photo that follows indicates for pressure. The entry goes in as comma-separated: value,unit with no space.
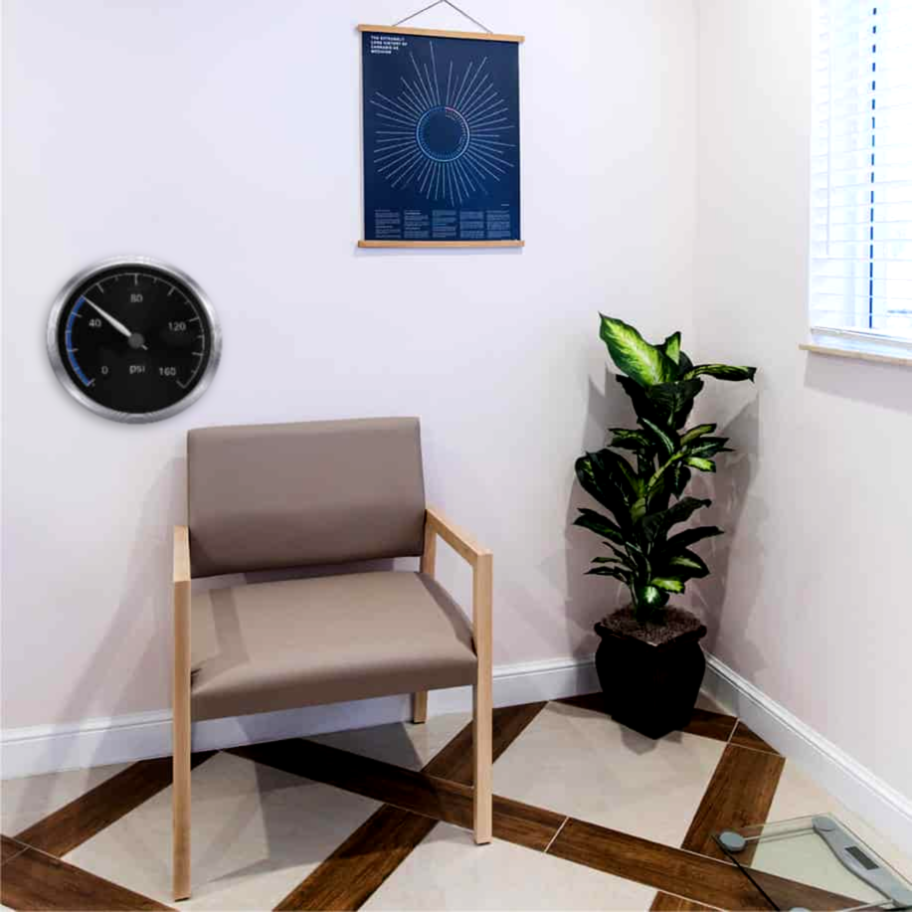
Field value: 50,psi
